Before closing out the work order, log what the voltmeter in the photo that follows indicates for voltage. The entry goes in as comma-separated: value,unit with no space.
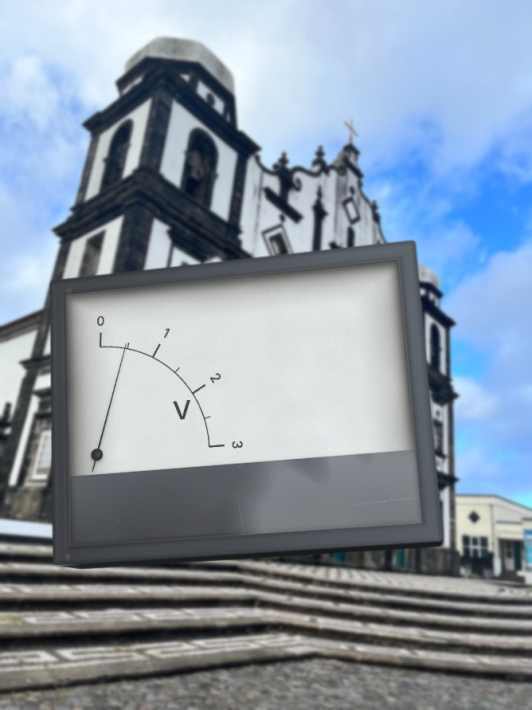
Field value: 0.5,V
